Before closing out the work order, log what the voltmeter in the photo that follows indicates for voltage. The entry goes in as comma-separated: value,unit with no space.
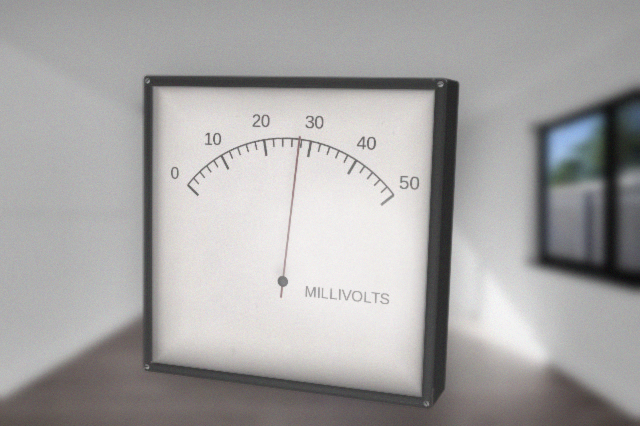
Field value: 28,mV
